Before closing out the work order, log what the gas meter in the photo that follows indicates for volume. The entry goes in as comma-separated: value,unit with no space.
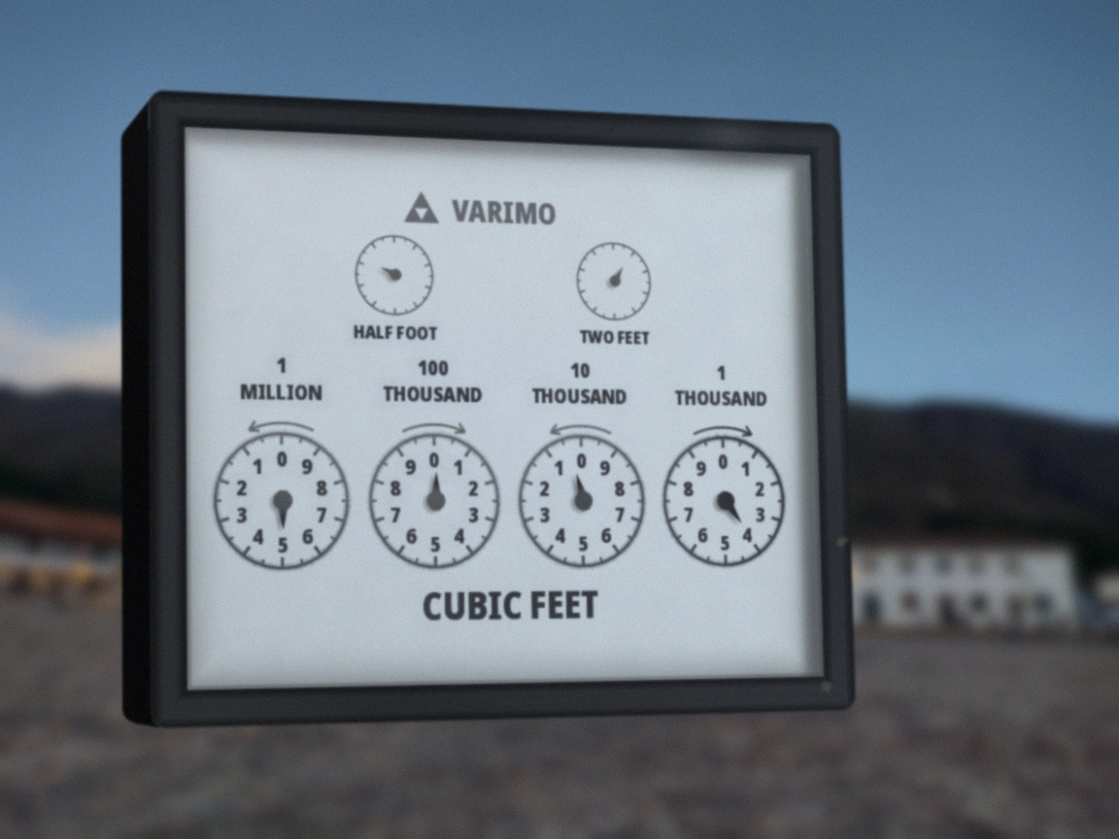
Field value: 500400,ft³
